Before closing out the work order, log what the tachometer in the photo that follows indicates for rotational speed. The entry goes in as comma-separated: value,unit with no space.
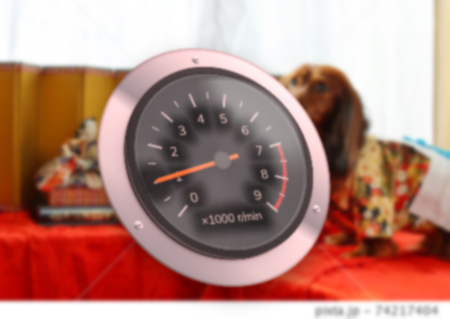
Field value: 1000,rpm
